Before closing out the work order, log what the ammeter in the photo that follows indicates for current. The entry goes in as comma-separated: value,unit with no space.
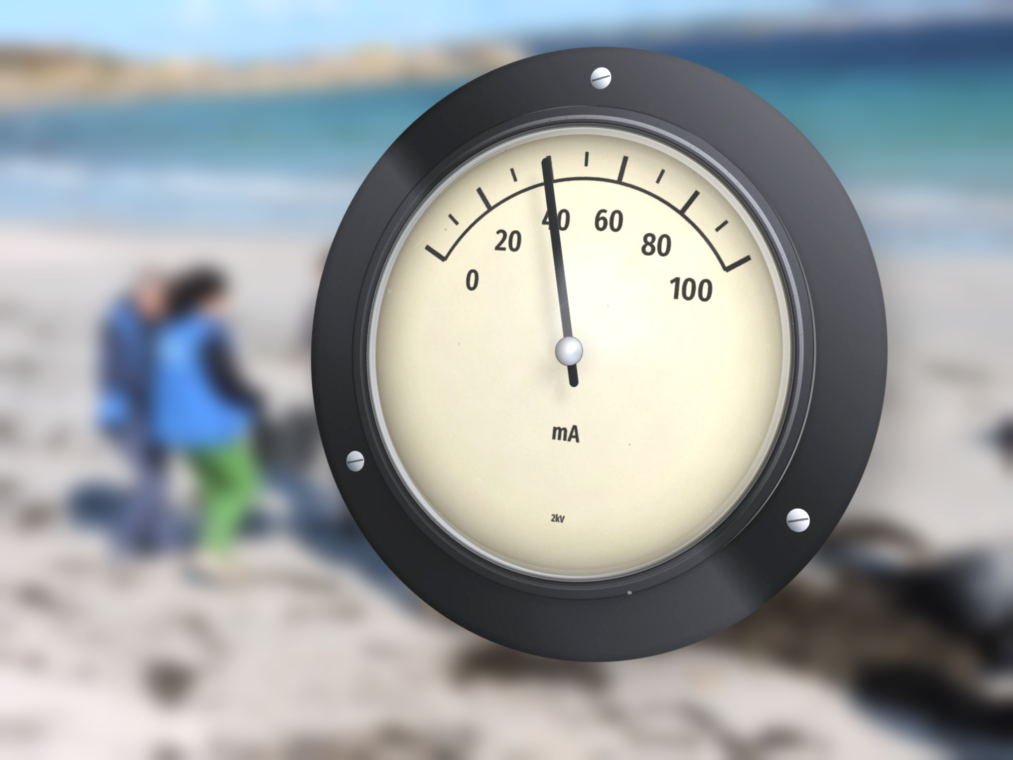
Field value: 40,mA
